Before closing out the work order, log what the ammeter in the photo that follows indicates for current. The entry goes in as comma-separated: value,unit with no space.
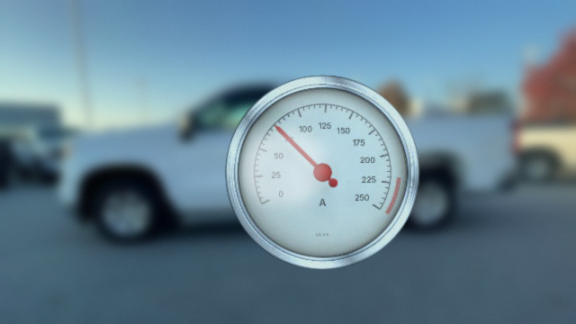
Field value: 75,A
